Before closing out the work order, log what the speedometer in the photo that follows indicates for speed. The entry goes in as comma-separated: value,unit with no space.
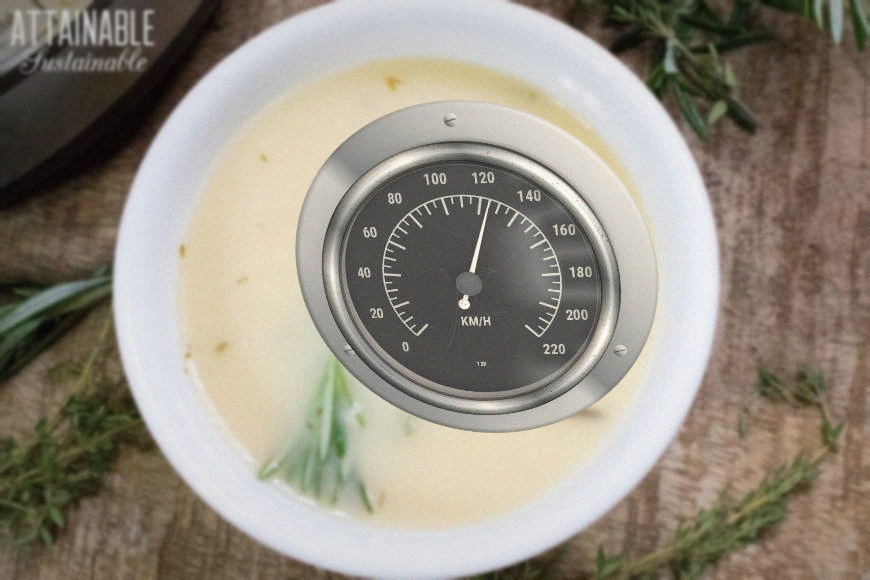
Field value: 125,km/h
